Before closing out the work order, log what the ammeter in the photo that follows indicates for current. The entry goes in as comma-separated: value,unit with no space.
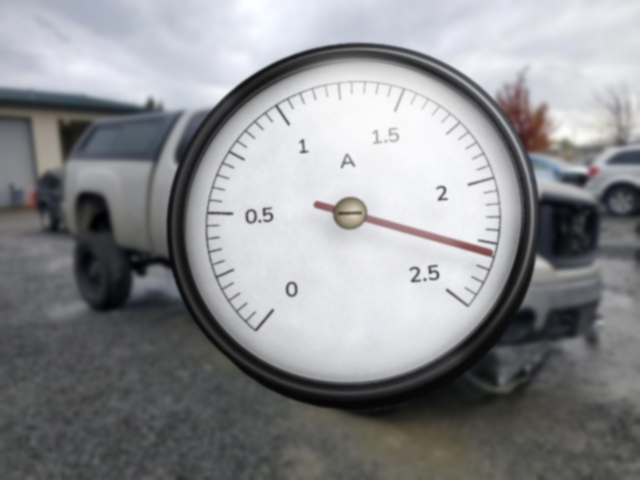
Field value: 2.3,A
